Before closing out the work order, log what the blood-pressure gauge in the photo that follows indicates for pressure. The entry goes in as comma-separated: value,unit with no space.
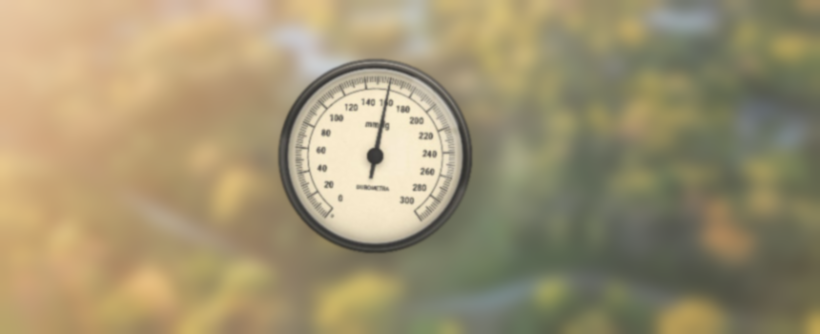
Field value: 160,mmHg
